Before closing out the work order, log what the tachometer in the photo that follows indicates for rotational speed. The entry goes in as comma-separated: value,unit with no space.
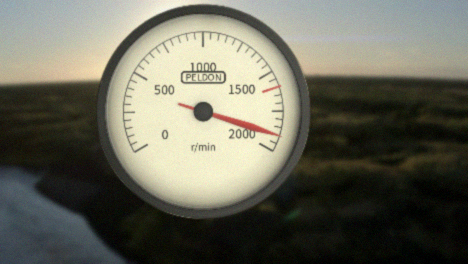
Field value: 1900,rpm
